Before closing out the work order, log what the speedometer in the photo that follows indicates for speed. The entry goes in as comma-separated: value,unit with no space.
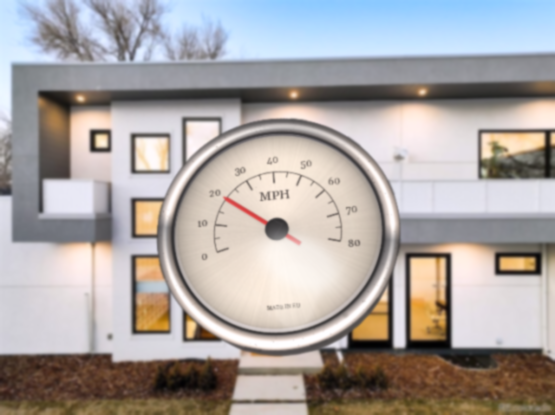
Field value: 20,mph
